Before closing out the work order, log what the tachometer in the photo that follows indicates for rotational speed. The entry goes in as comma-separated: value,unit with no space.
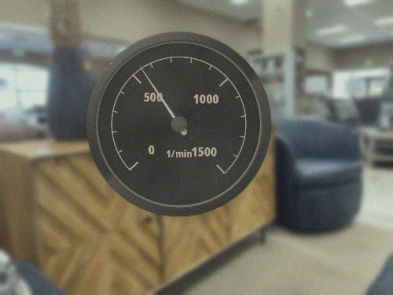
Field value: 550,rpm
